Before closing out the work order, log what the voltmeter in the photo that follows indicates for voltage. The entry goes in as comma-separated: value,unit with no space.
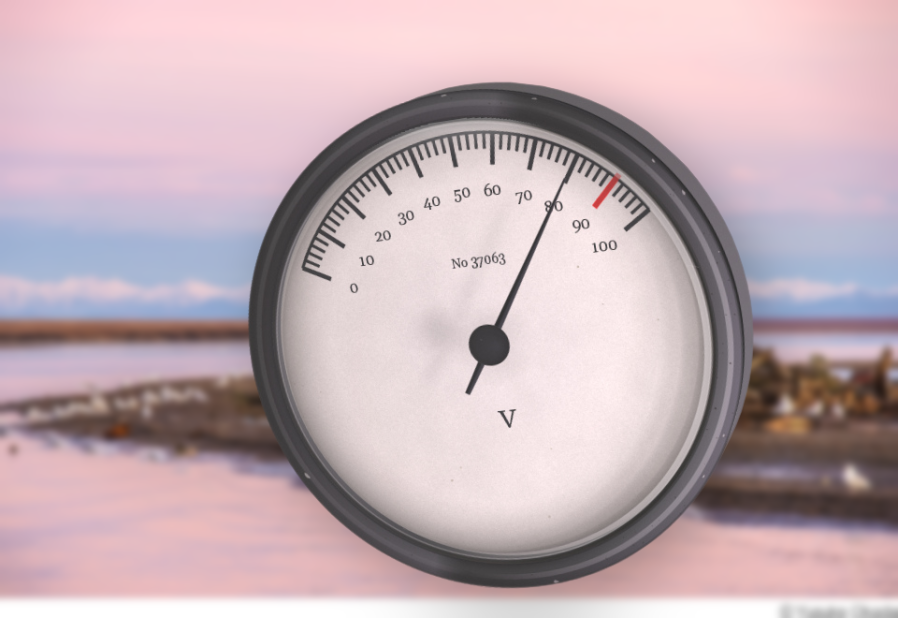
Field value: 80,V
